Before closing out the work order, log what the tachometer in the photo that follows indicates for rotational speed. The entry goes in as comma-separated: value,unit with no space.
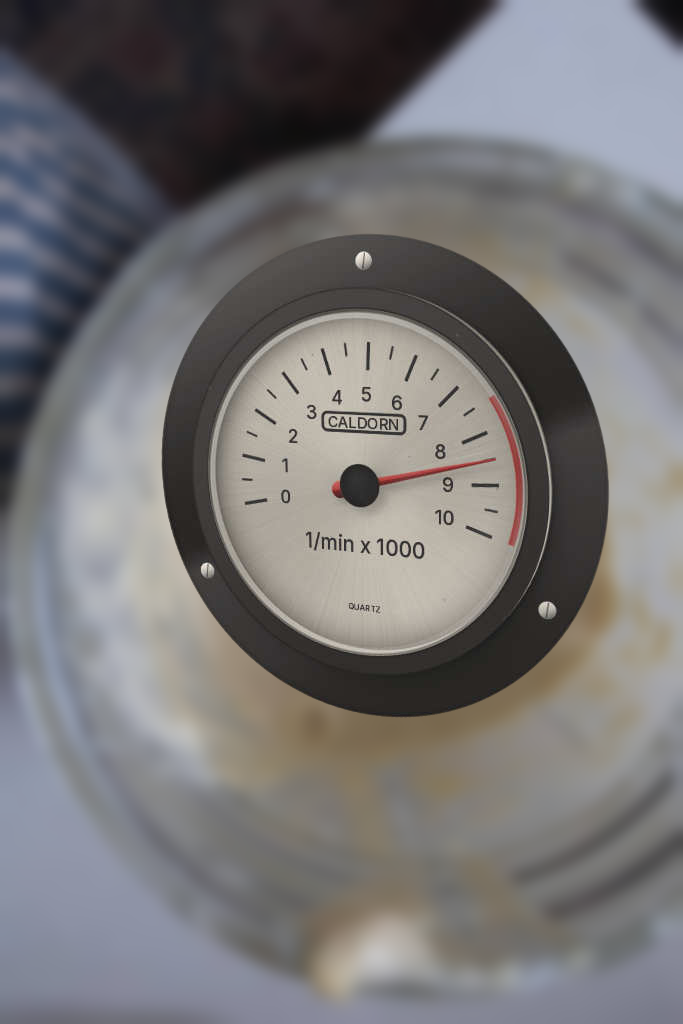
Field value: 8500,rpm
